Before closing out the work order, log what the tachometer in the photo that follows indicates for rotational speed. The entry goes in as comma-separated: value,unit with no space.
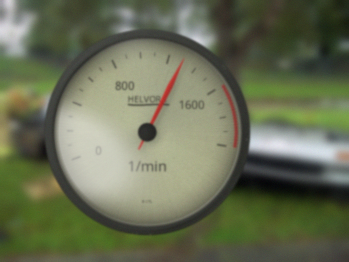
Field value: 1300,rpm
